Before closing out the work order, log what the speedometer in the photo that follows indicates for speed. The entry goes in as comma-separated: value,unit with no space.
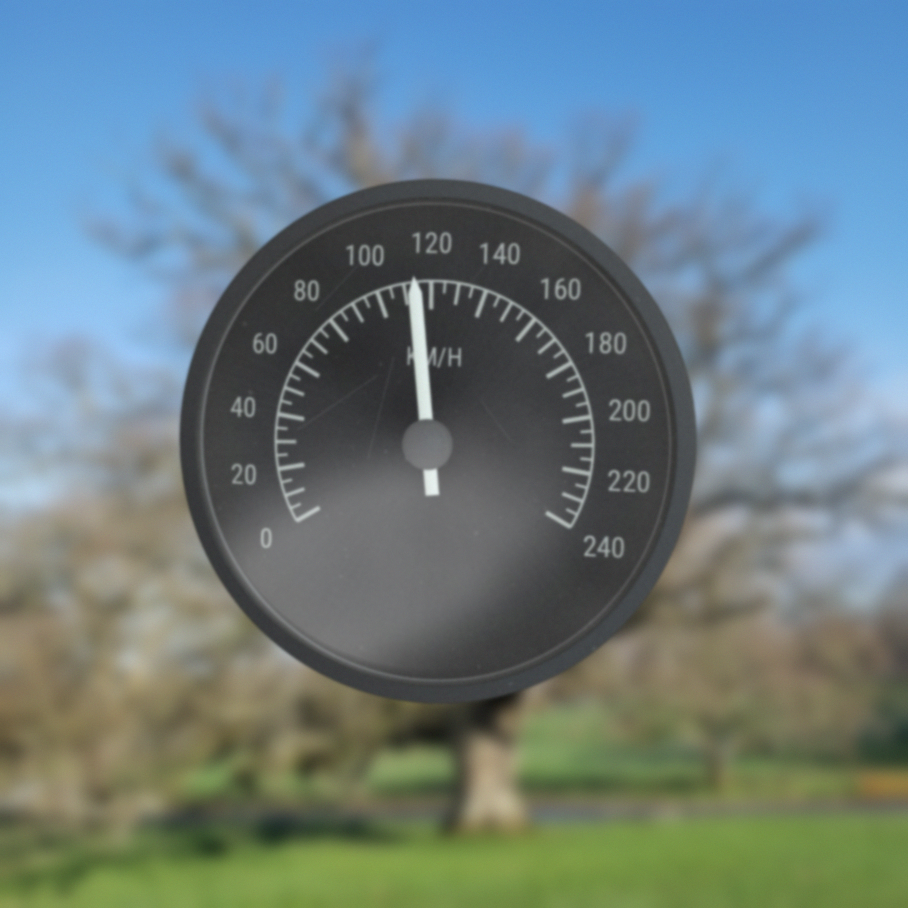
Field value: 115,km/h
